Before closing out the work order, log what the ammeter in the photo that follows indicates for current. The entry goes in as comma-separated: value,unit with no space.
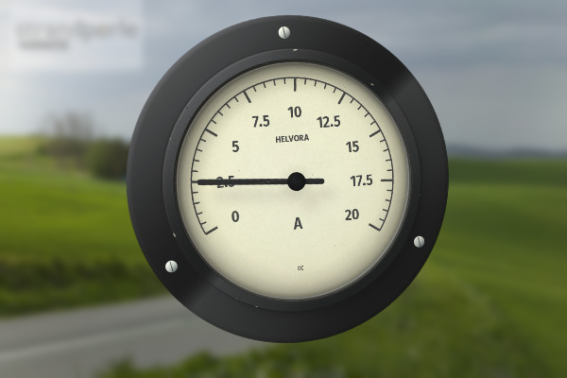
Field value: 2.5,A
